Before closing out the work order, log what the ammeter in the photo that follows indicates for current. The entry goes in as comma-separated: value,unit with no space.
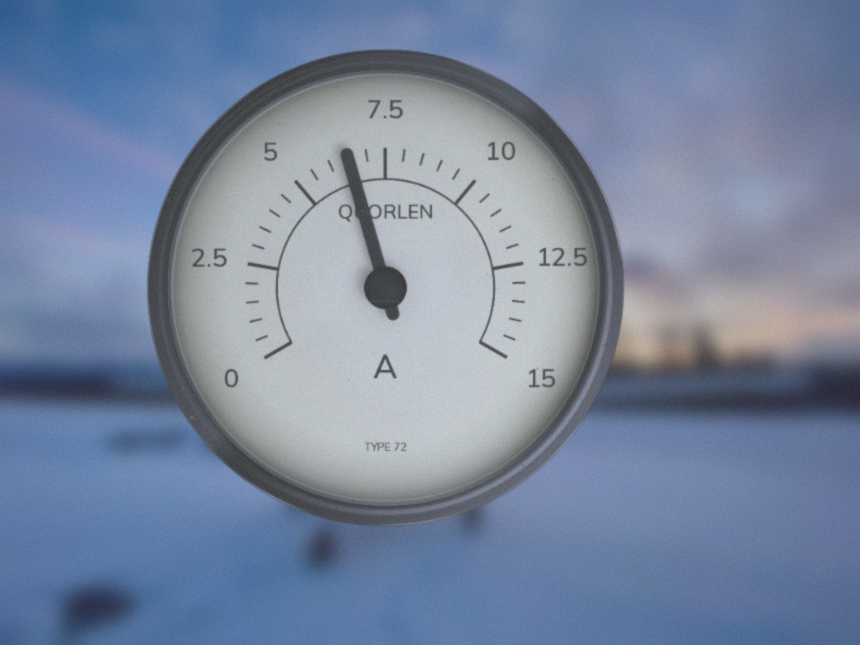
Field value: 6.5,A
